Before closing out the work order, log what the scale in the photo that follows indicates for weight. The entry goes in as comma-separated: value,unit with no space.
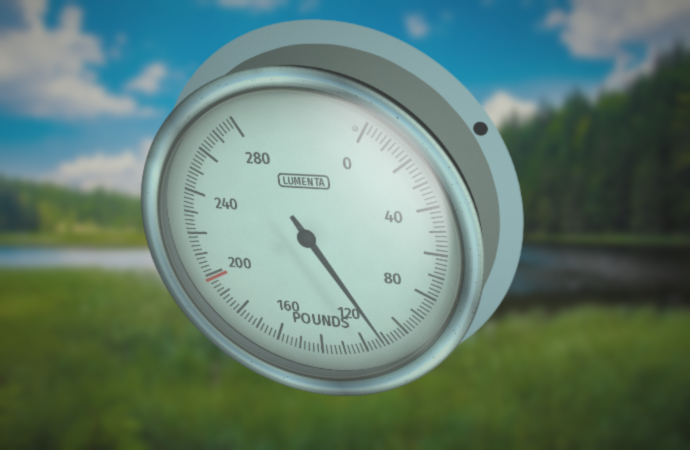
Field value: 110,lb
